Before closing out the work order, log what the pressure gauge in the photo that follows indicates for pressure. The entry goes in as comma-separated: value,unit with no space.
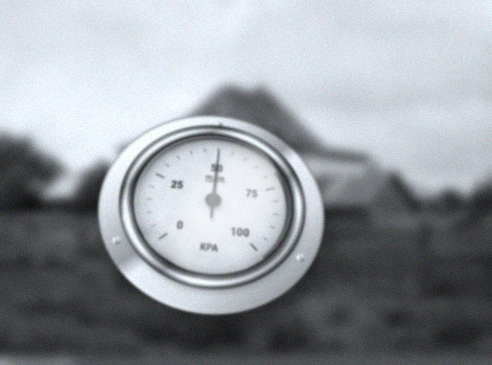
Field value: 50,kPa
